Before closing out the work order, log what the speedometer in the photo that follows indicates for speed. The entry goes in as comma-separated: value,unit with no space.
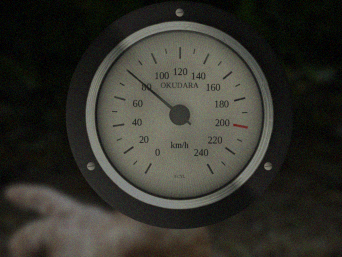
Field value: 80,km/h
